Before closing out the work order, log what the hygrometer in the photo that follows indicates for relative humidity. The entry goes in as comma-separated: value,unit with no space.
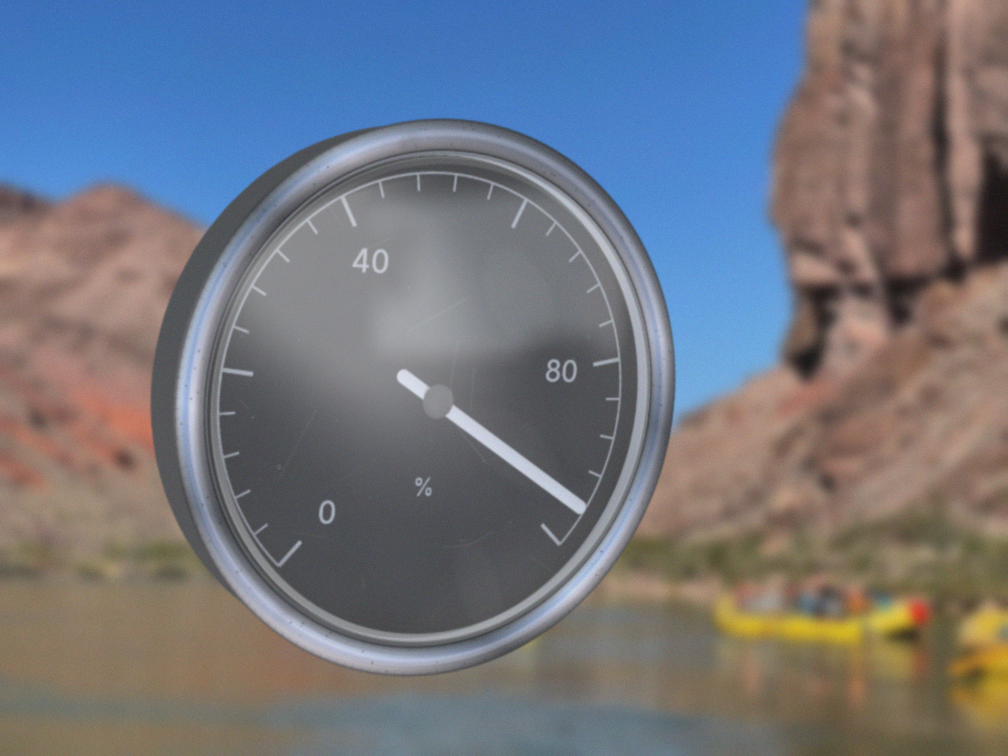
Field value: 96,%
